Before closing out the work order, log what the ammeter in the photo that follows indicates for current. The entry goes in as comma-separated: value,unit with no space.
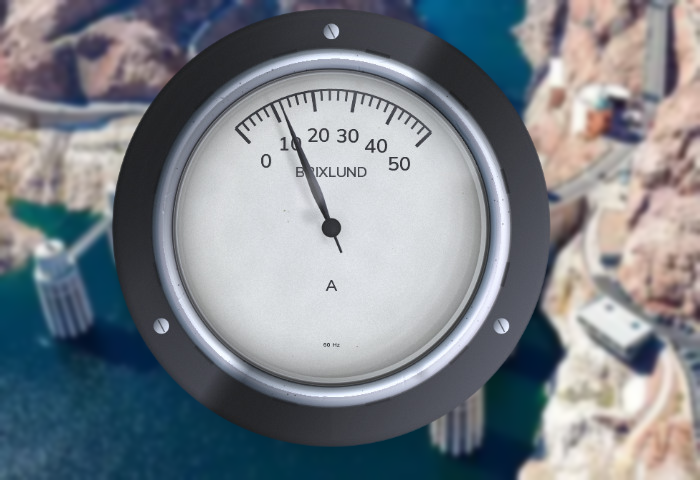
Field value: 12,A
